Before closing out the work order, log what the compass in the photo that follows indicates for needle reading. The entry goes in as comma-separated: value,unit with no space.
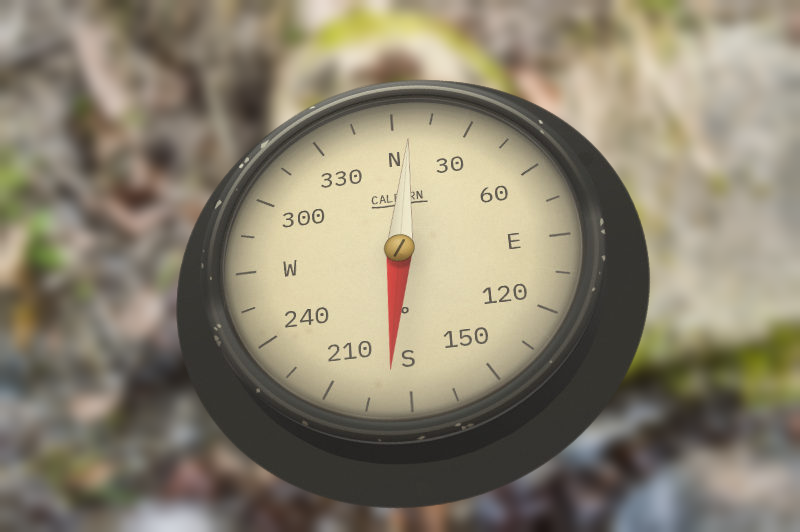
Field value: 187.5,°
